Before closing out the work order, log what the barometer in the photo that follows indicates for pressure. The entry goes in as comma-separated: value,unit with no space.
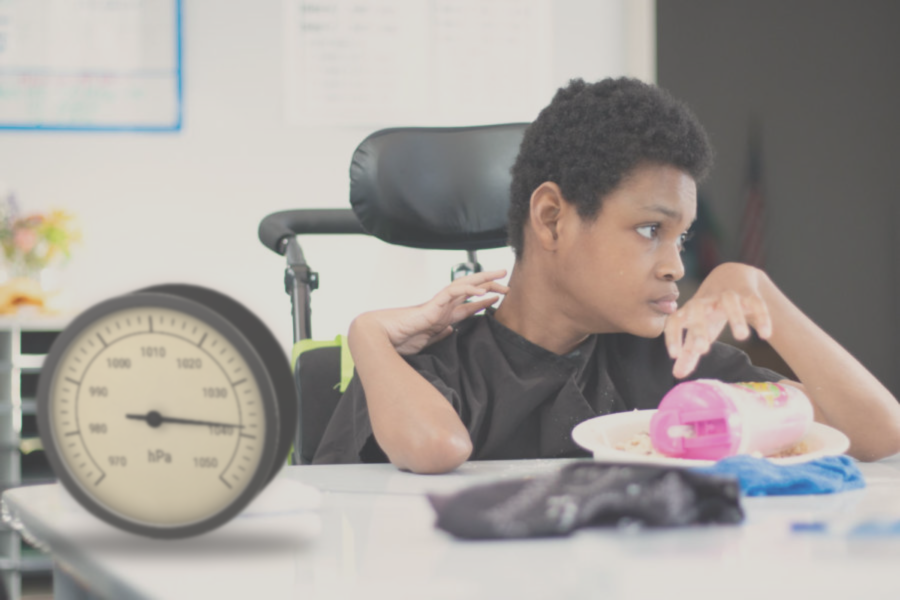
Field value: 1038,hPa
